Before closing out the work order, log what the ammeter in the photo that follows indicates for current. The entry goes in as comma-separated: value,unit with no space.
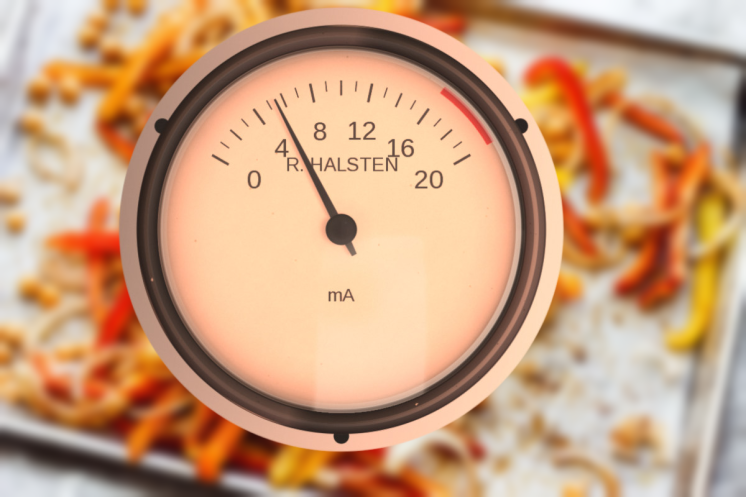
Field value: 5.5,mA
